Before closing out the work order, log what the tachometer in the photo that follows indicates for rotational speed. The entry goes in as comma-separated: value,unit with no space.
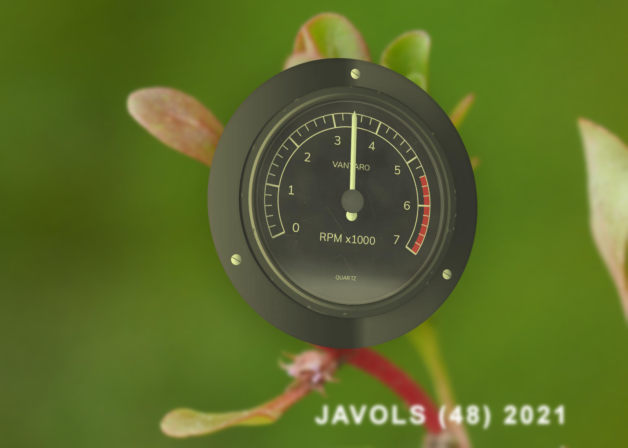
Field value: 3400,rpm
